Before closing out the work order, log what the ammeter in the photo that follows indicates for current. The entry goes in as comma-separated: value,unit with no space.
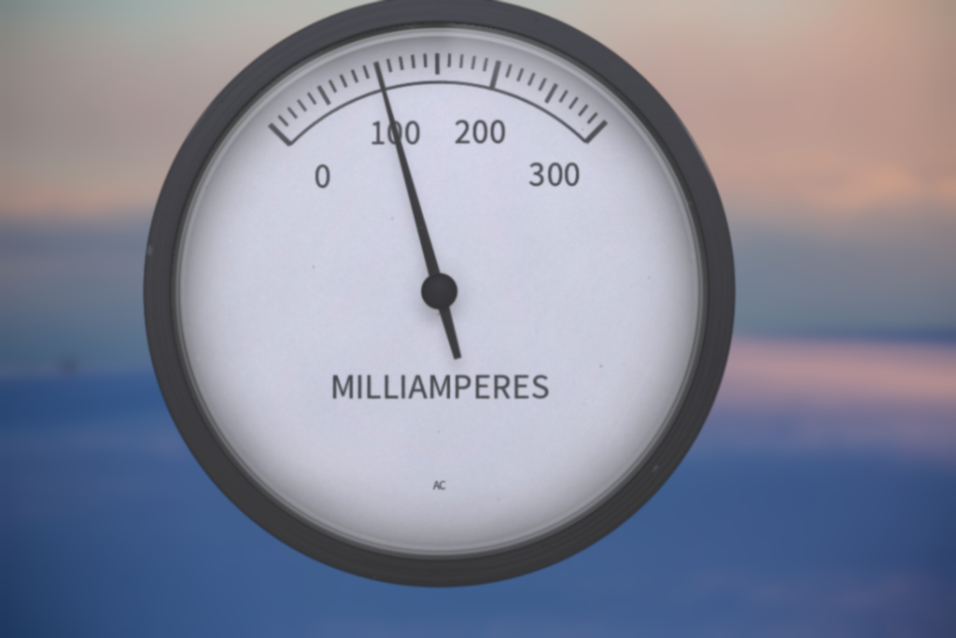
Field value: 100,mA
